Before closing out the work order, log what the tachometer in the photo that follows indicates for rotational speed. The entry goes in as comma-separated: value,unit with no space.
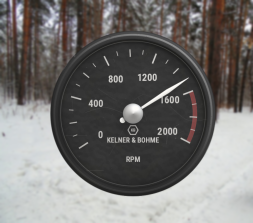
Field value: 1500,rpm
